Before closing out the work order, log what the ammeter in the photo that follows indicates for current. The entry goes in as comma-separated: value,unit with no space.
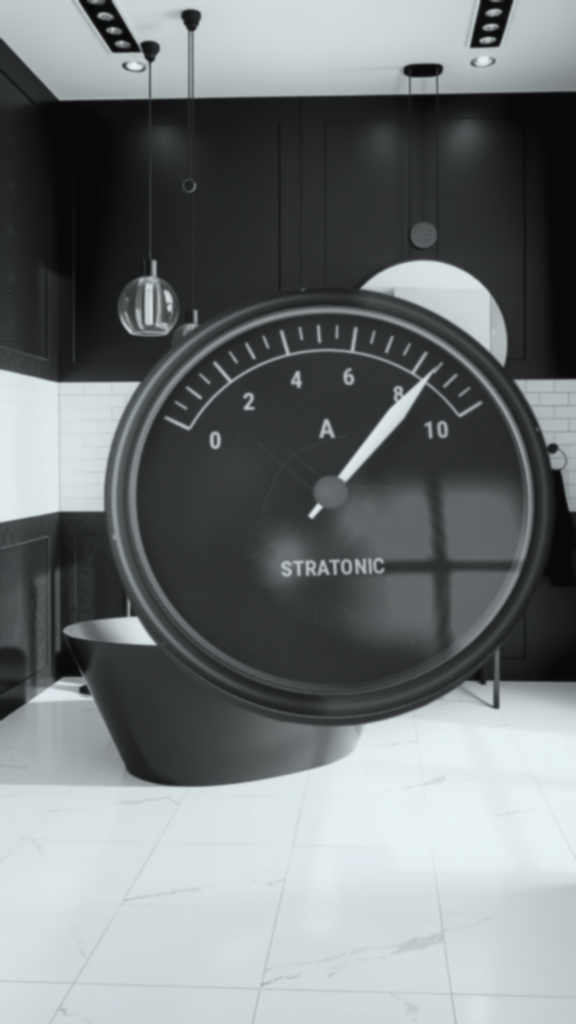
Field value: 8.5,A
